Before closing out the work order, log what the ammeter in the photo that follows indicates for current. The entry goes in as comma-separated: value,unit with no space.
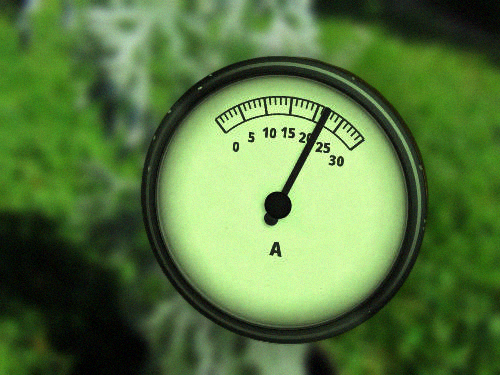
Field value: 22,A
